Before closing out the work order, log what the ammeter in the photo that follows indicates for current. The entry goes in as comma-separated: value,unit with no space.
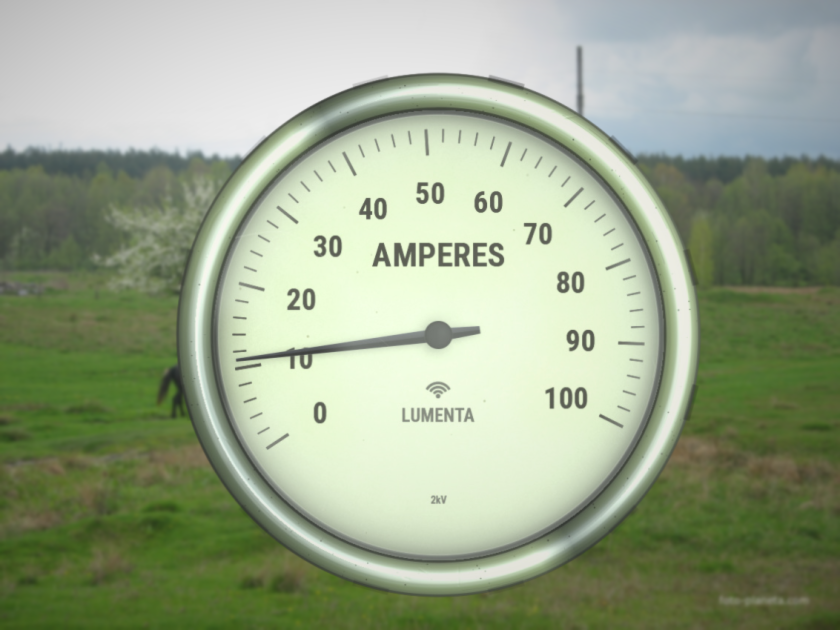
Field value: 11,A
